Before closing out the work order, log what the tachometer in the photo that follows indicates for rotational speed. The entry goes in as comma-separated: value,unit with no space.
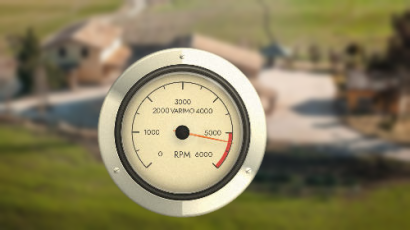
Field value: 5250,rpm
